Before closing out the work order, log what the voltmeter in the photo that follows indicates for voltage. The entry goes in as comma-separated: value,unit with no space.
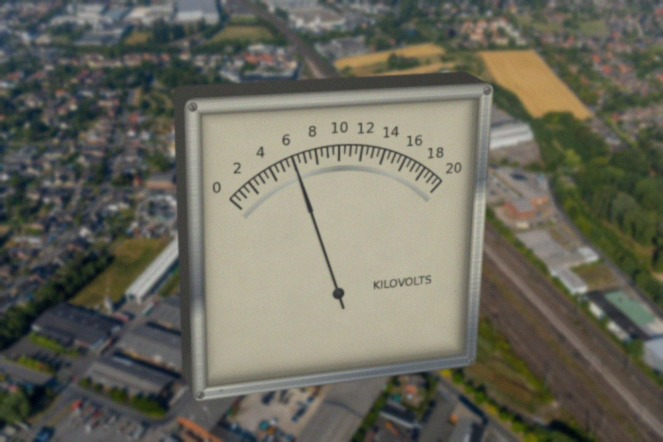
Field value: 6,kV
